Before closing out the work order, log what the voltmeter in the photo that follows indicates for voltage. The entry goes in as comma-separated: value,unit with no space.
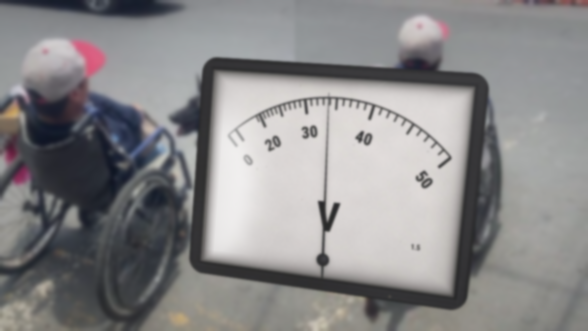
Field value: 34,V
